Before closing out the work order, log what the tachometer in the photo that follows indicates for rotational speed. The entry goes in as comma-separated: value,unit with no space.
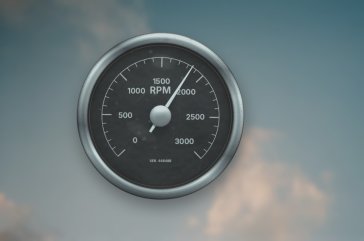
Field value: 1850,rpm
